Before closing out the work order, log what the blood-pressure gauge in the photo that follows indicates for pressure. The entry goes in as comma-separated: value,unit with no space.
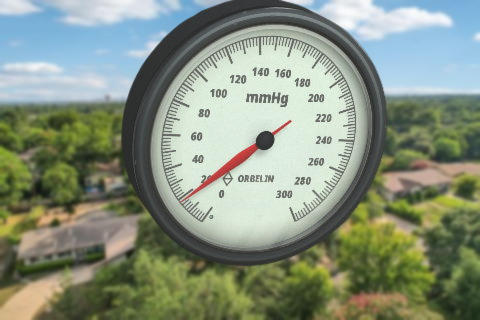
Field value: 20,mmHg
